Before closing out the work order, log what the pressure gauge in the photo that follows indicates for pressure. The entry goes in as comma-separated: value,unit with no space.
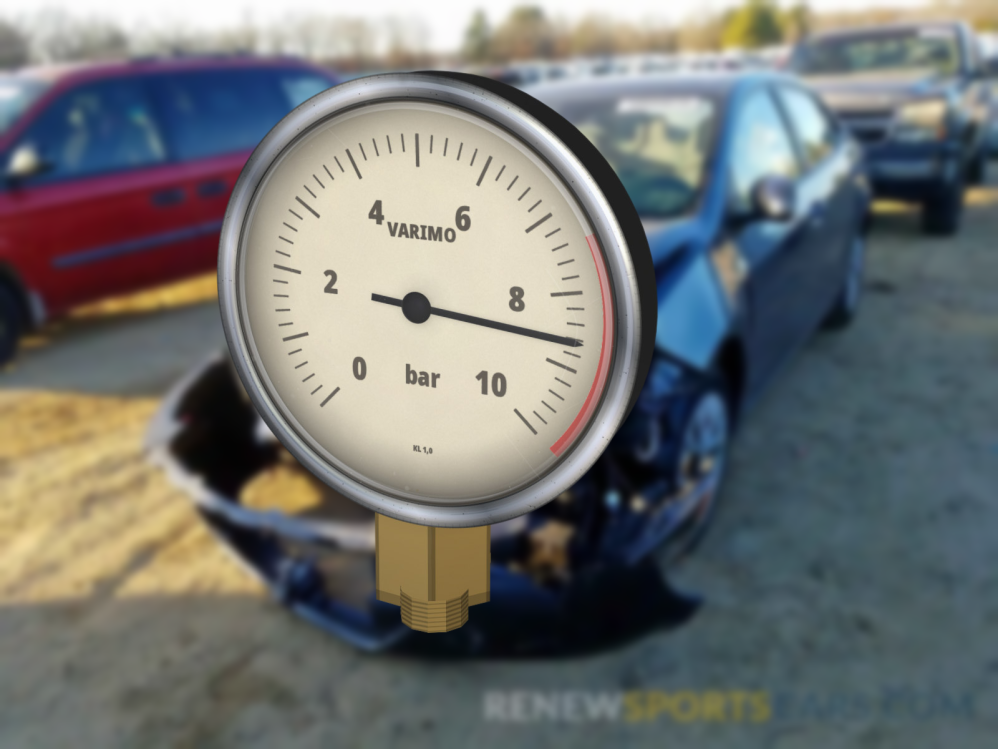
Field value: 8.6,bar
